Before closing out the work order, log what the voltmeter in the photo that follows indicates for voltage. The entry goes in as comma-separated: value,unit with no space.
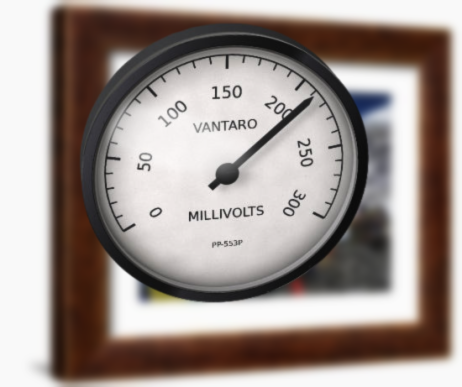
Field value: 210,mV
